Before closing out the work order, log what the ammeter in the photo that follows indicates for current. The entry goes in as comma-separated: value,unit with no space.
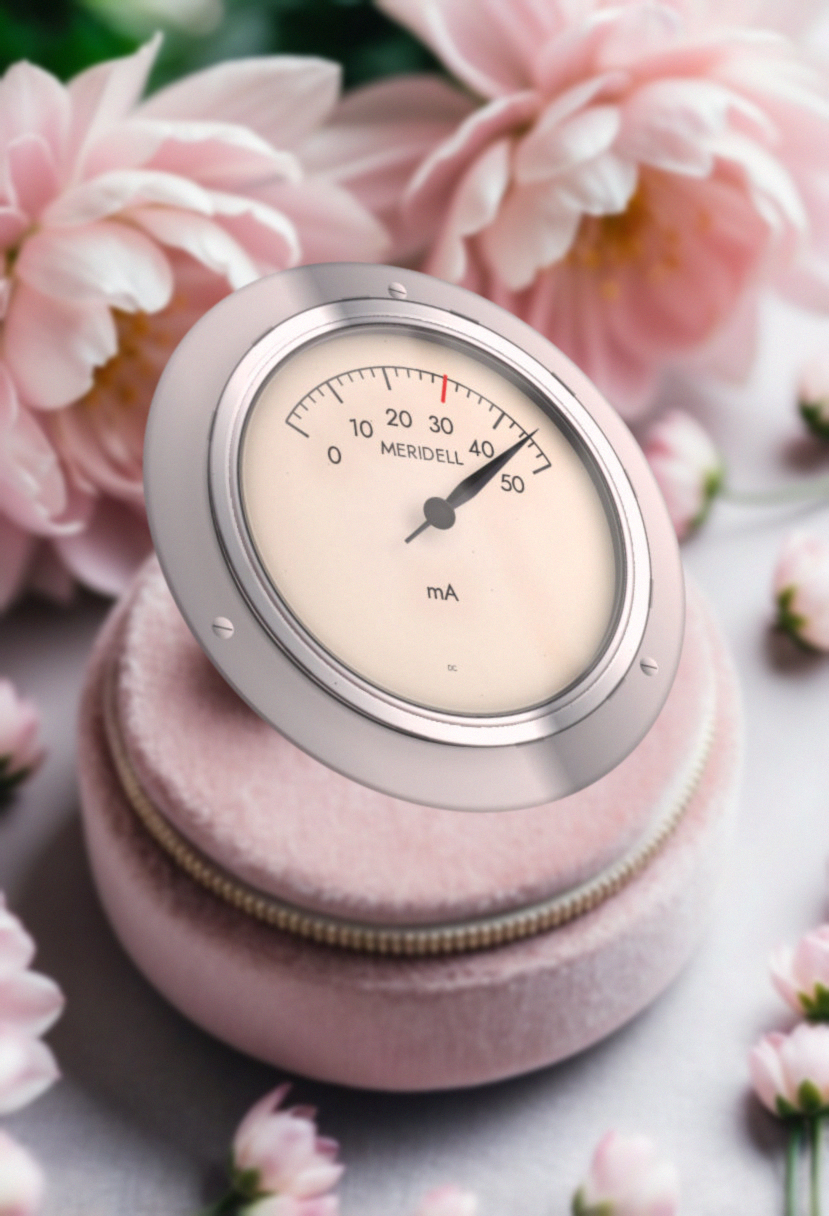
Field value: 45,mA
